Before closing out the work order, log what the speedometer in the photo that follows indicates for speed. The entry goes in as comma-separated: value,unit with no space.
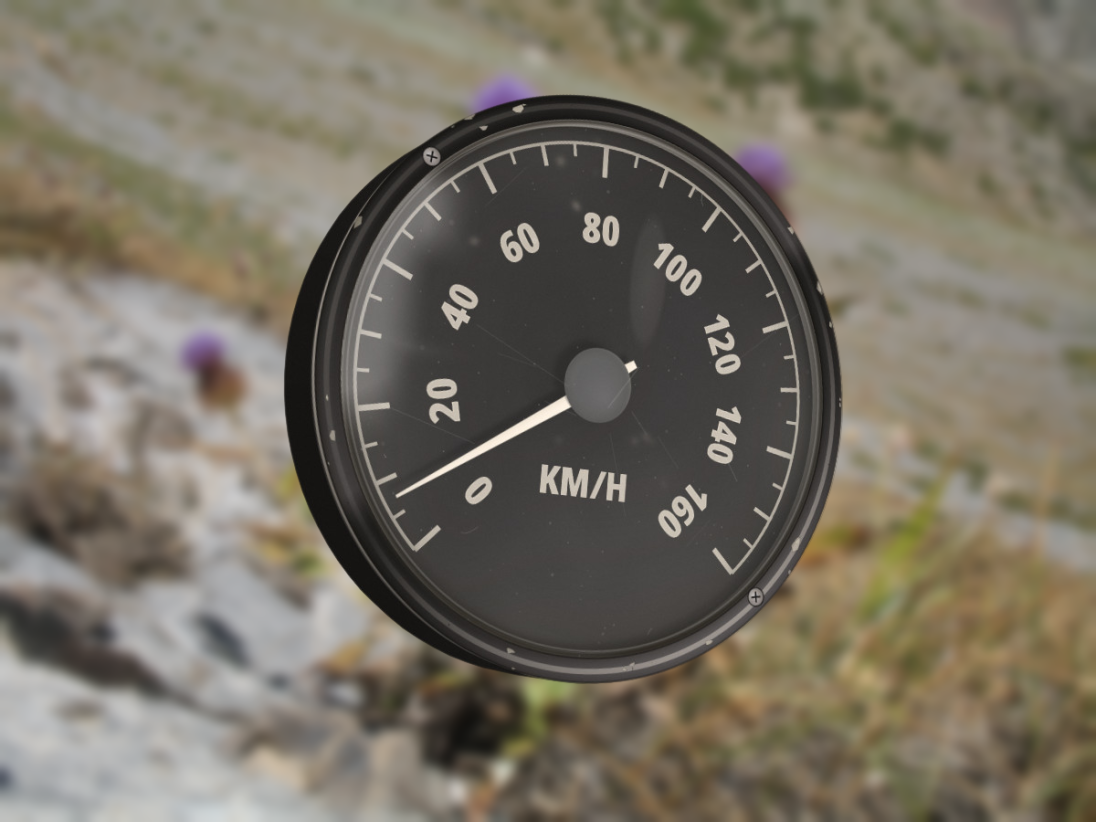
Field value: 7.5,km/h
